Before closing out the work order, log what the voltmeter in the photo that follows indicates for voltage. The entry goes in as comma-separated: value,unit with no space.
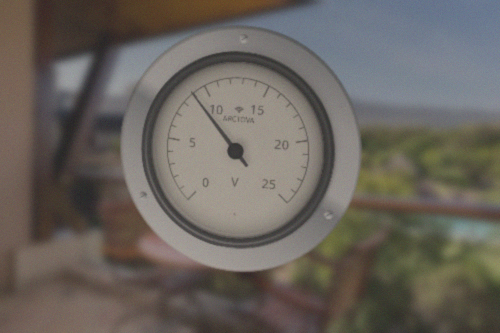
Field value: 9,V
